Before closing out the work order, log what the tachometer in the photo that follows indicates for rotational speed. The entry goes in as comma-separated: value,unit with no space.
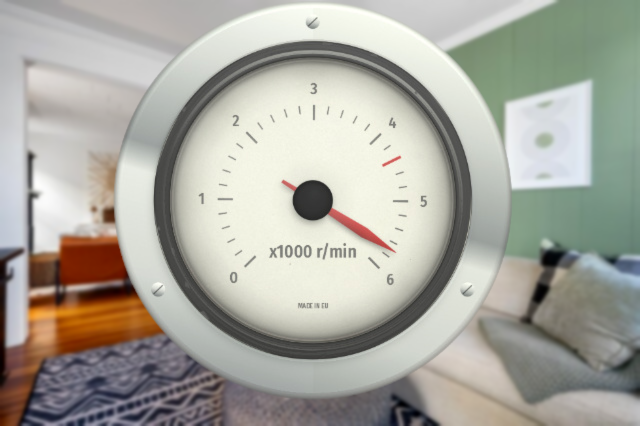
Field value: 5700,rpm
